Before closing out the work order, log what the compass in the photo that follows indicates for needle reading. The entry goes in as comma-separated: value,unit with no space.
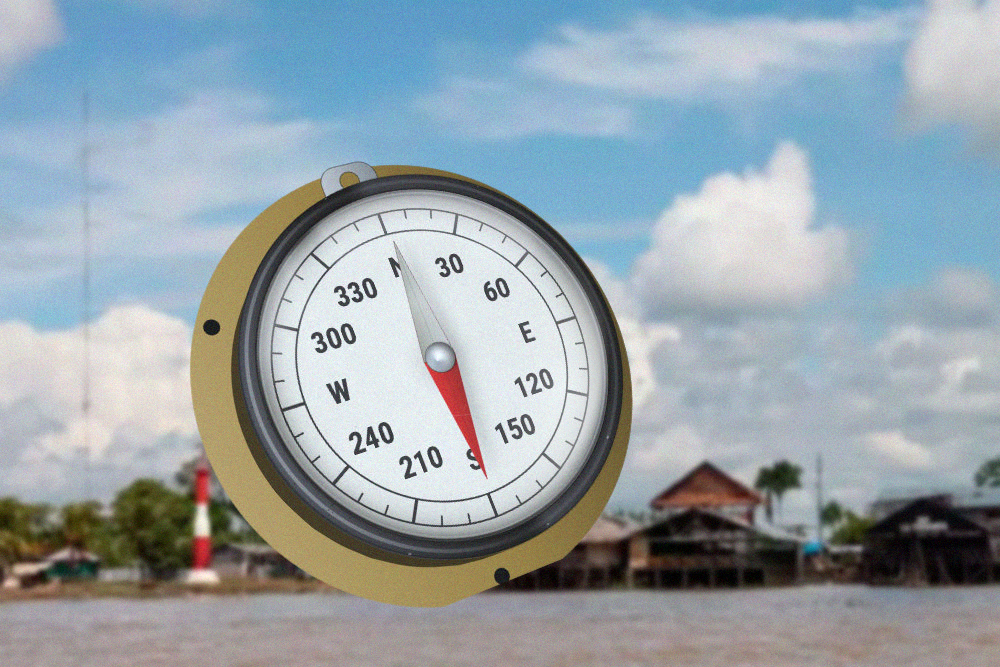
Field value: 180,°
